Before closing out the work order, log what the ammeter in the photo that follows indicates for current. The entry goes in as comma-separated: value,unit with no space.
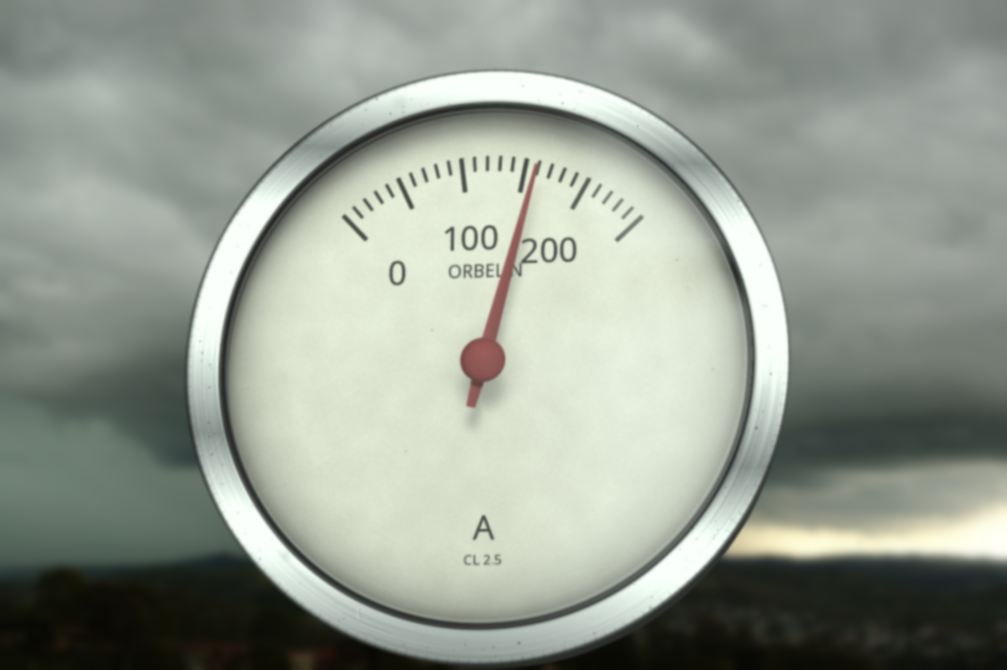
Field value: 160,A
